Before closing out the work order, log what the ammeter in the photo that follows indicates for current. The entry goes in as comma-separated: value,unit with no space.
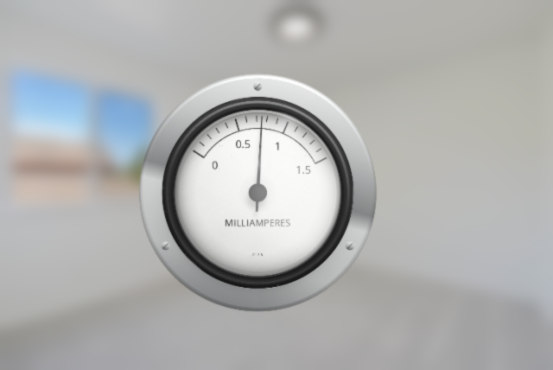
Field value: 0.75,mA
